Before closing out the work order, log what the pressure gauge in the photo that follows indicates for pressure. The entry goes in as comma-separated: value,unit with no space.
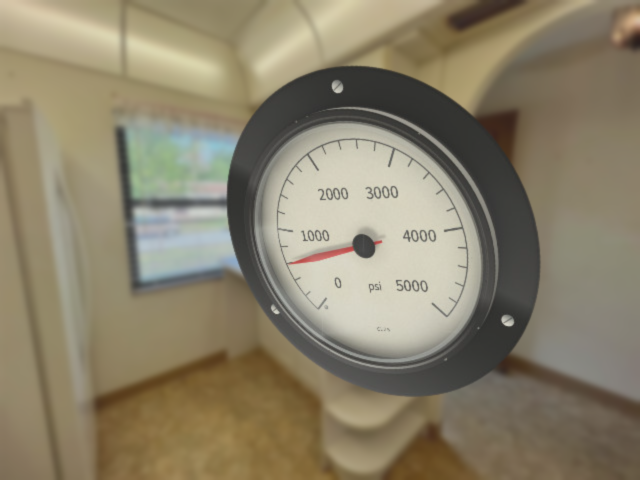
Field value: 600,psi
